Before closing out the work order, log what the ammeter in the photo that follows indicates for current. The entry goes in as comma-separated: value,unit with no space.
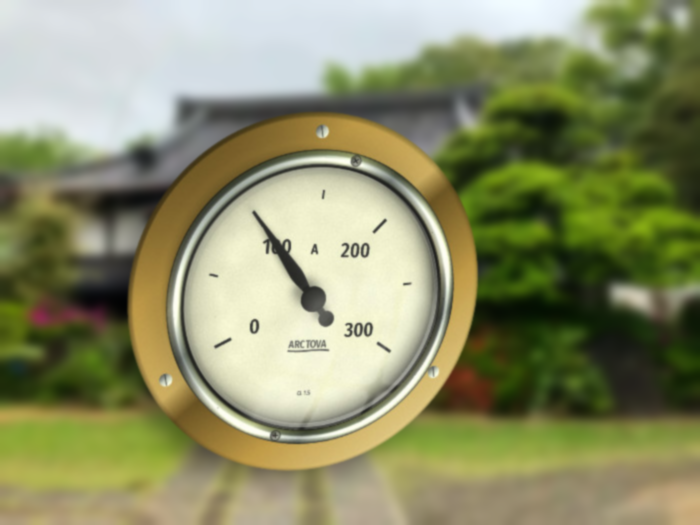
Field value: 100,A
